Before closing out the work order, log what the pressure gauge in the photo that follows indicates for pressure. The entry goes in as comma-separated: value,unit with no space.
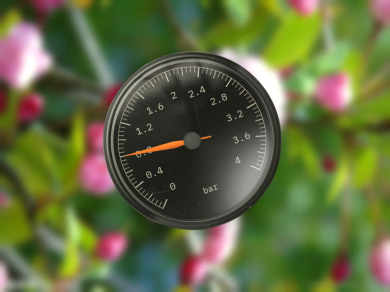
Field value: 0.8,bar
